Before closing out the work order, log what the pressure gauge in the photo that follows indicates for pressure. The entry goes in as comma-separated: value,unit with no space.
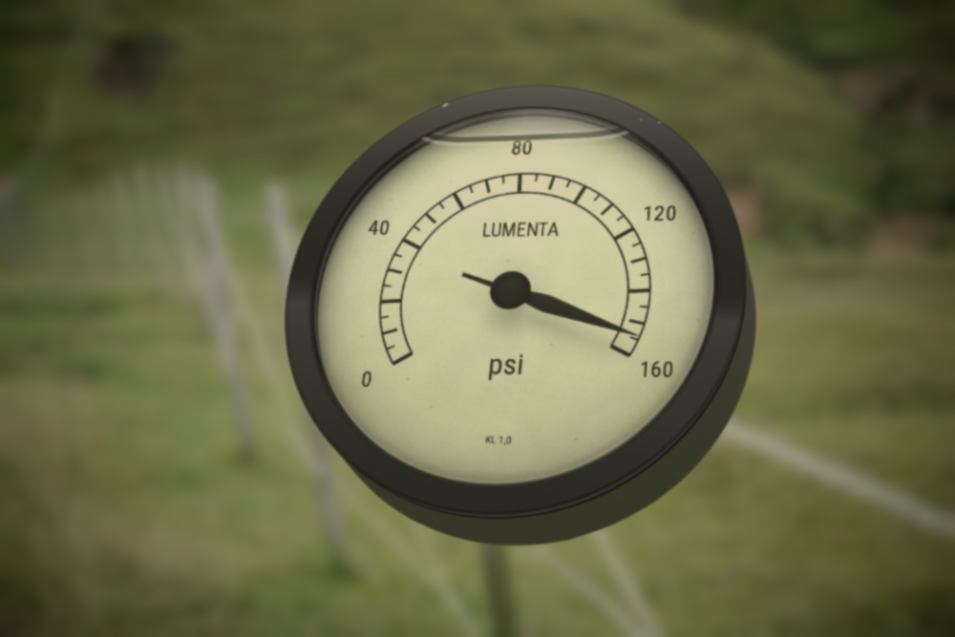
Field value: 155,psi
